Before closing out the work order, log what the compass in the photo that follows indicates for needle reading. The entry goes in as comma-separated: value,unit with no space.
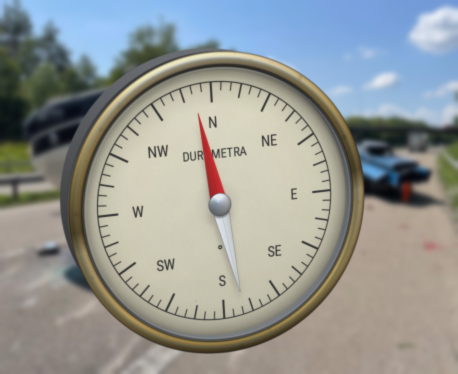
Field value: 350,°
